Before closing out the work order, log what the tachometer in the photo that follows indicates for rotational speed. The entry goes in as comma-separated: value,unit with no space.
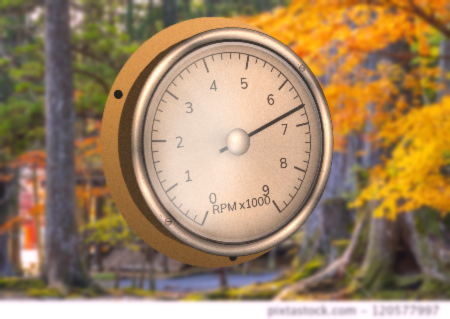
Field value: 6600,rpm
